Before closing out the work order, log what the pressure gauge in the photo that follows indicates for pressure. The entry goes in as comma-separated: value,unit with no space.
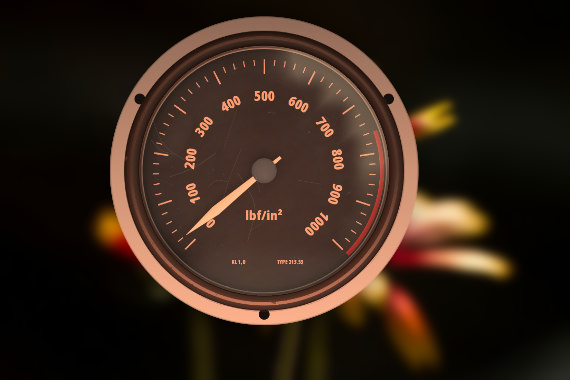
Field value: 20,psi
